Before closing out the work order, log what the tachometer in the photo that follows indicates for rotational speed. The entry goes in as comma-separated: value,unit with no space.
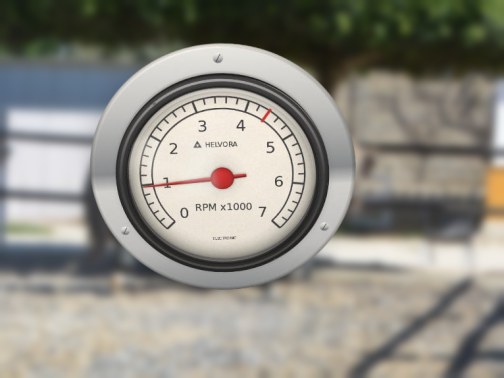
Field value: 1000,rpm
